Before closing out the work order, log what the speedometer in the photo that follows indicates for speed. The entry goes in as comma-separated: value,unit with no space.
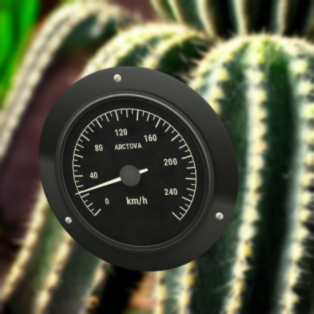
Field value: 25,km/h
